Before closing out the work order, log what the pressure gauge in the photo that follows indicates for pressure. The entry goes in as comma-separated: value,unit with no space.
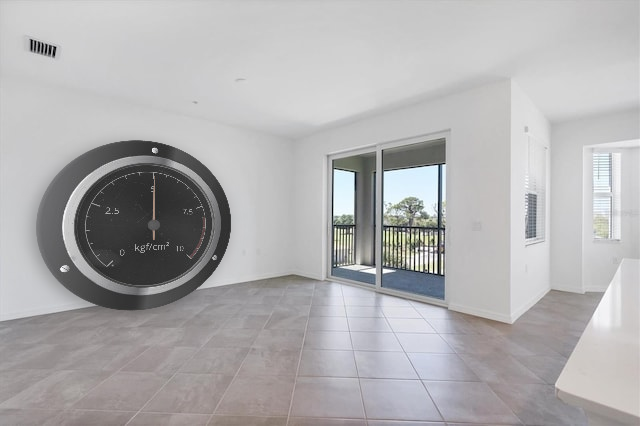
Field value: 5,kg/cm²
